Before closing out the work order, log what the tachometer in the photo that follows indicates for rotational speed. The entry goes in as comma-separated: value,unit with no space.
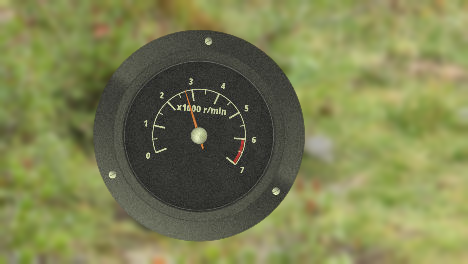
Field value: 2750,rpm
